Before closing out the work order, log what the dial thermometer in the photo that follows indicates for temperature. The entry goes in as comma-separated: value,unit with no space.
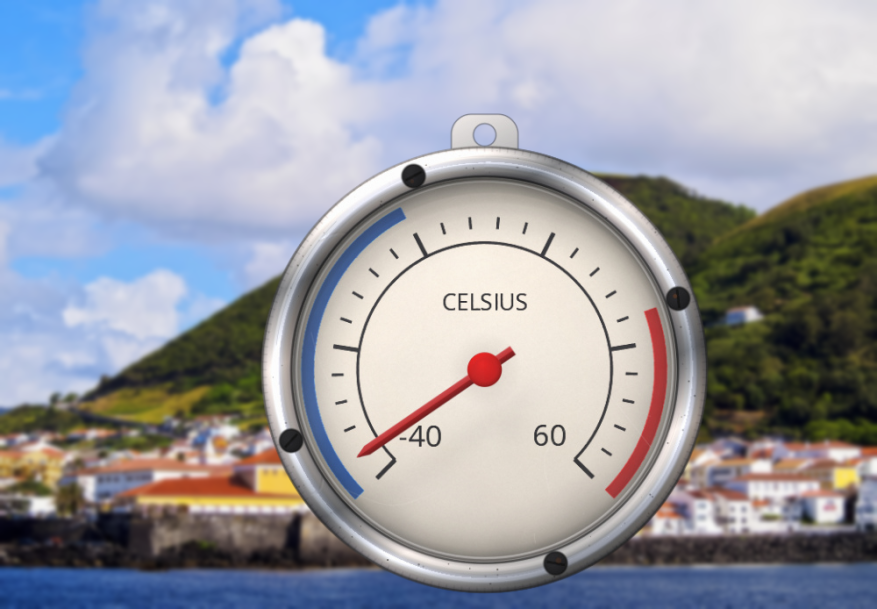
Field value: -36,°C
